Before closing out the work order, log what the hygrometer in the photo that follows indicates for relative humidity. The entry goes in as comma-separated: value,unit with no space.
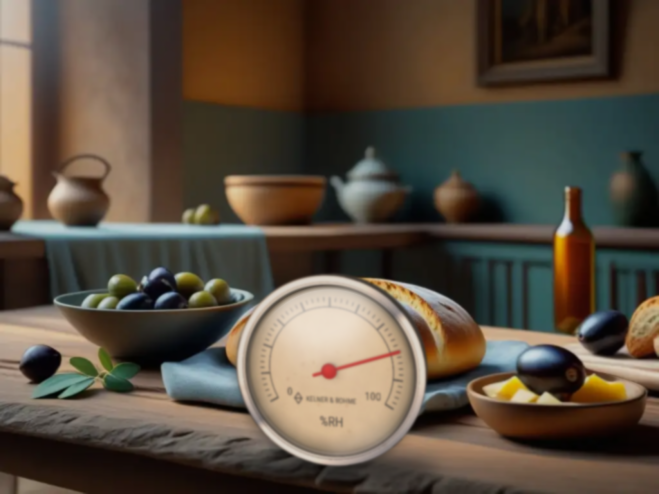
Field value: 80,%
